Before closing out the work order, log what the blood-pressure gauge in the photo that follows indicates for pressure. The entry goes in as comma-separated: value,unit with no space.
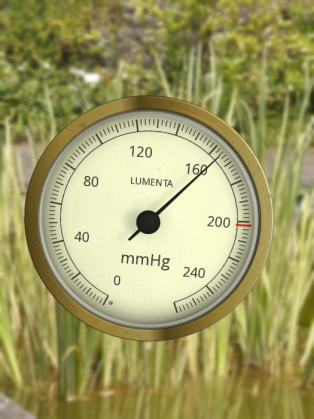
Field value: 164,mmHg
